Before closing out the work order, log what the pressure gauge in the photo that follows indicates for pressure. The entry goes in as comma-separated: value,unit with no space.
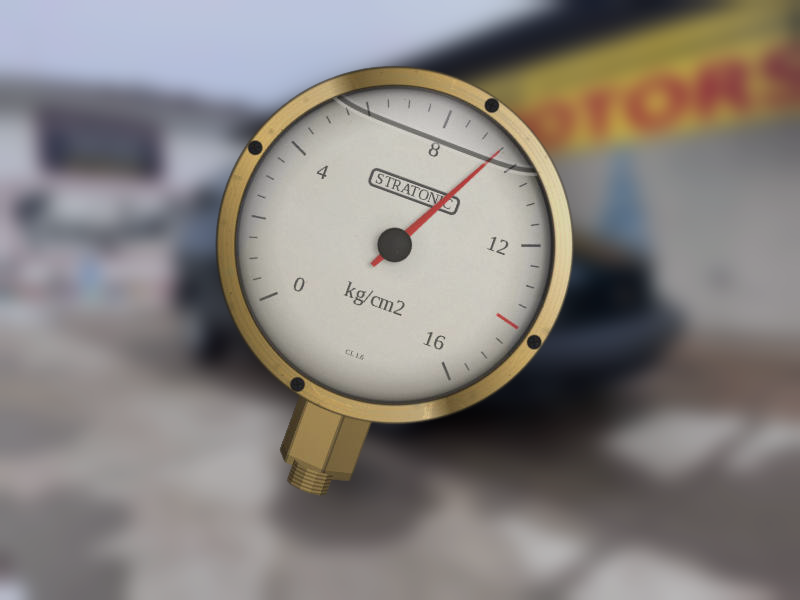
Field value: 9.5,kg/cm²
